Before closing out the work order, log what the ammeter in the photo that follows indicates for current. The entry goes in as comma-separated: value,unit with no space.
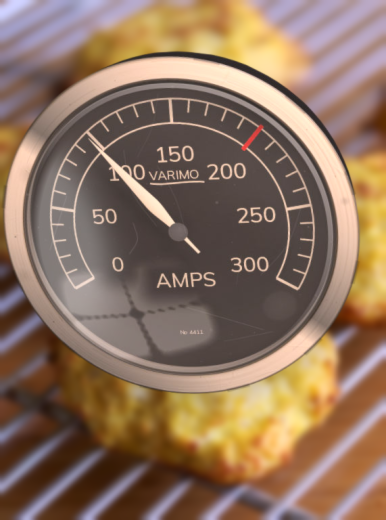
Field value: 100,A
